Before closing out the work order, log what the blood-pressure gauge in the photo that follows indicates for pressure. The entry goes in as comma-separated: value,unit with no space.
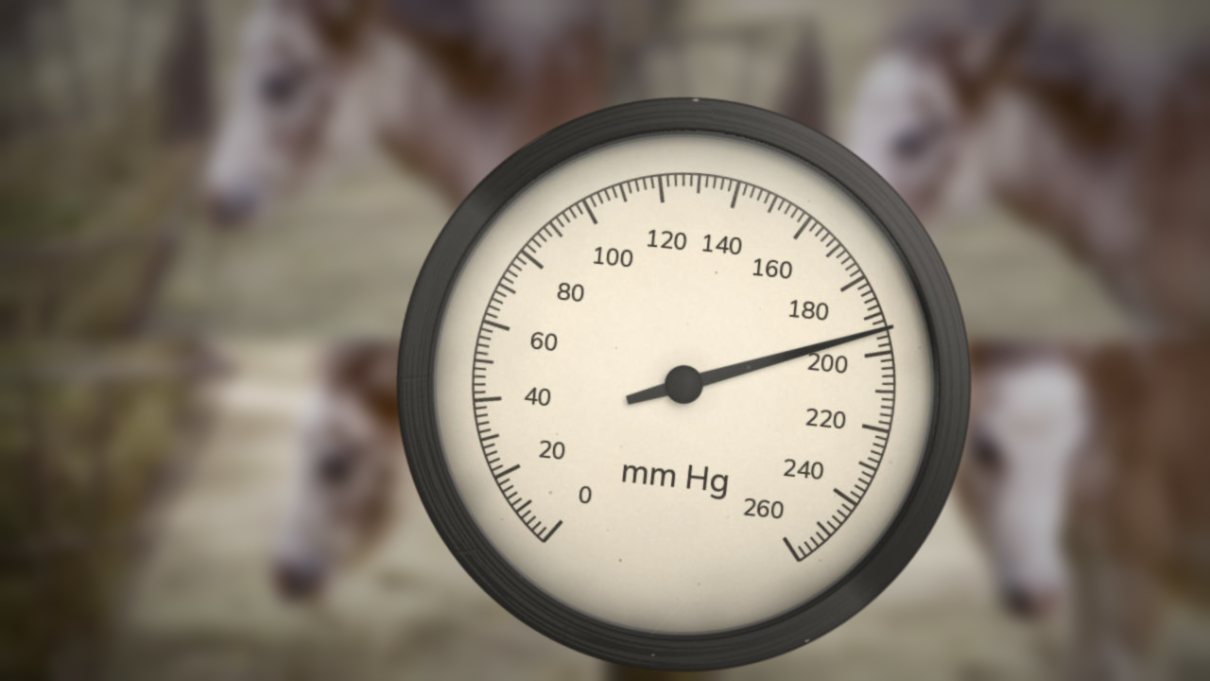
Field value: 194,mmHg
